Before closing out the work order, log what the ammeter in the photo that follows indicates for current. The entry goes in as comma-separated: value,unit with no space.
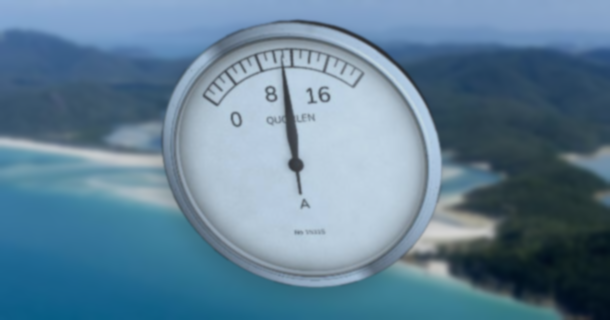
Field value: 11,A
